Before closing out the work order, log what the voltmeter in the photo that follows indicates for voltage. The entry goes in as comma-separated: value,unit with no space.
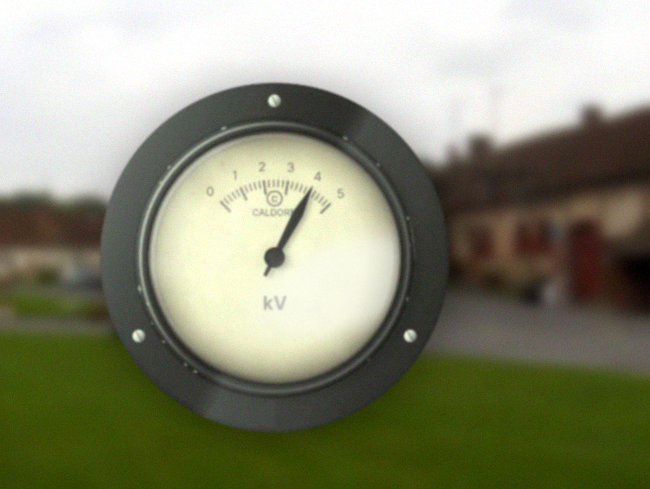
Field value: 4,kV
